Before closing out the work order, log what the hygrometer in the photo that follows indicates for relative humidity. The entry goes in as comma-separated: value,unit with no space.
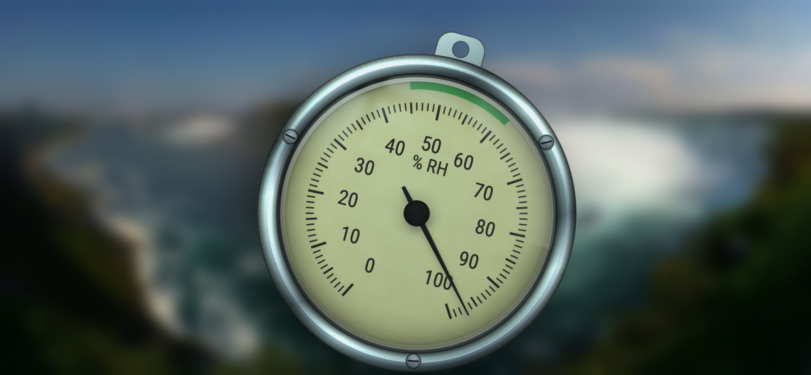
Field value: 97,%
